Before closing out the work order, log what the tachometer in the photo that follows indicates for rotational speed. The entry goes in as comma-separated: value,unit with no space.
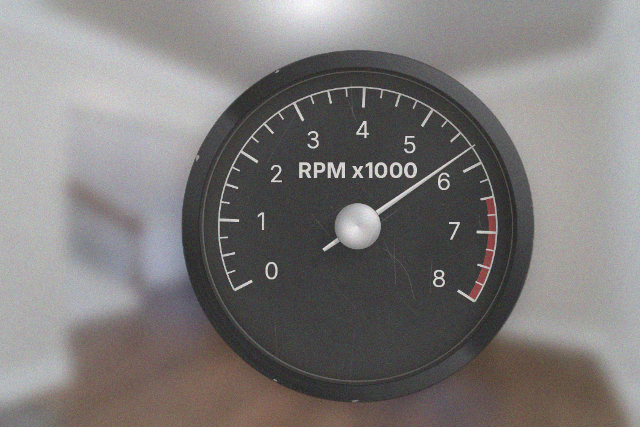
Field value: 5750,rpm
